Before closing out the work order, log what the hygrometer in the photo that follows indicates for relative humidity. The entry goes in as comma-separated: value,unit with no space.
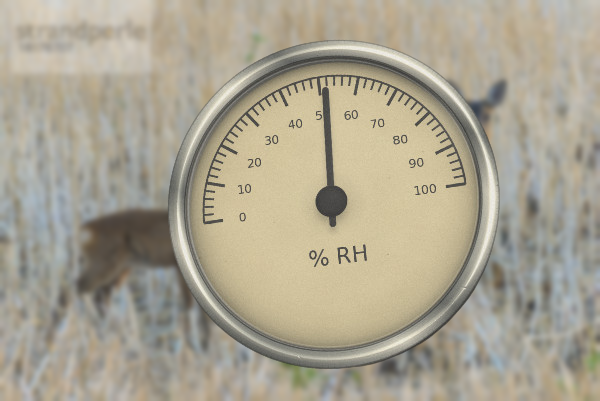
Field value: 52,%
